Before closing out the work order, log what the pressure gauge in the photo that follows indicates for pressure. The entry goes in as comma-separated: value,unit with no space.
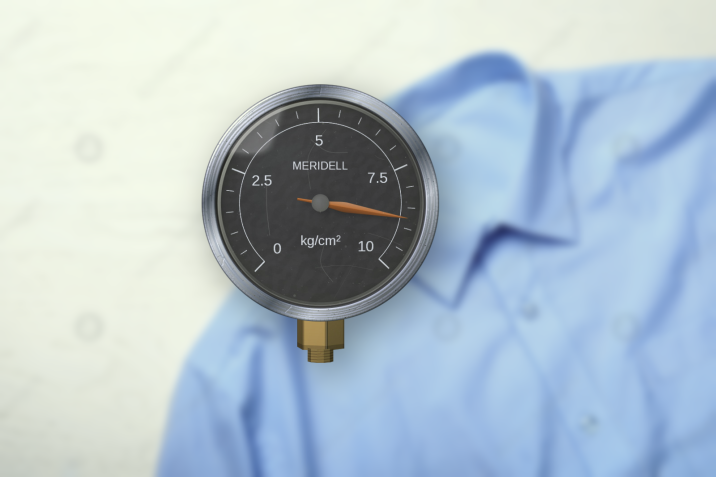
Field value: 8.75,kg/cm²
